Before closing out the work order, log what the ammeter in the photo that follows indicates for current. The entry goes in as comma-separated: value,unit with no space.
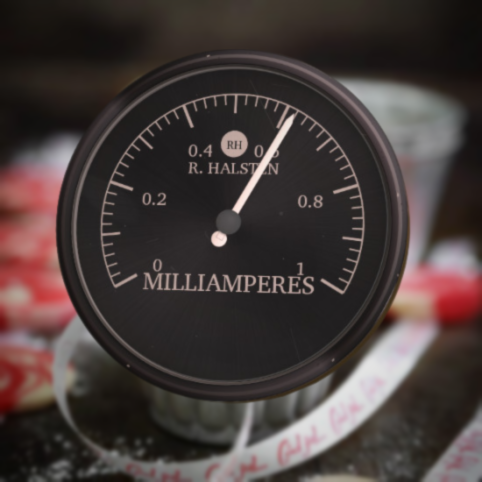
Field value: 0.62,mA
